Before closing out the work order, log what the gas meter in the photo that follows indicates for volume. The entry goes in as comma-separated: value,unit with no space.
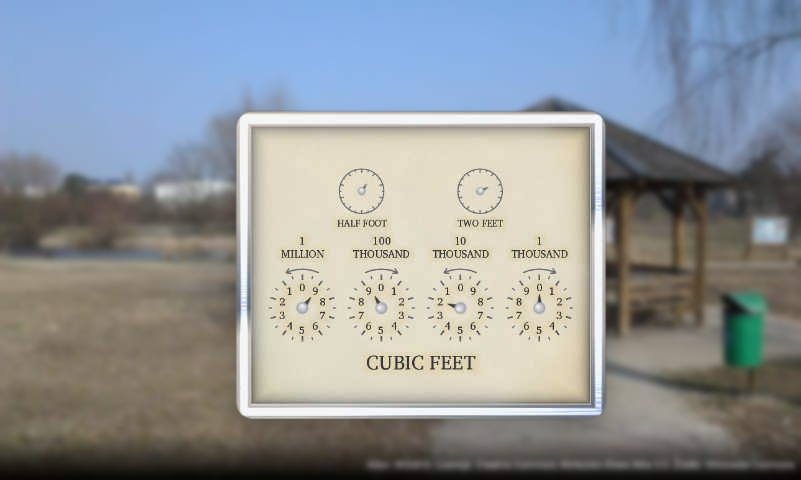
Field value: 892000,ft³
